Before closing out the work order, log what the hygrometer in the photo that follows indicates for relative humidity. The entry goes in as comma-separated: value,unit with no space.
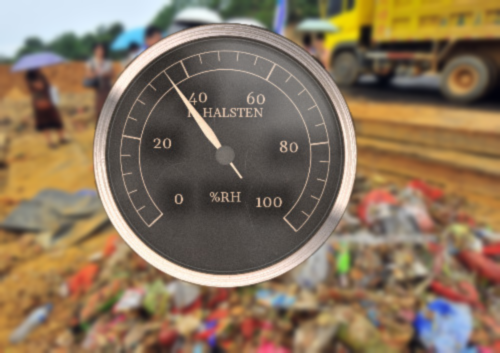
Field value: 36,%
